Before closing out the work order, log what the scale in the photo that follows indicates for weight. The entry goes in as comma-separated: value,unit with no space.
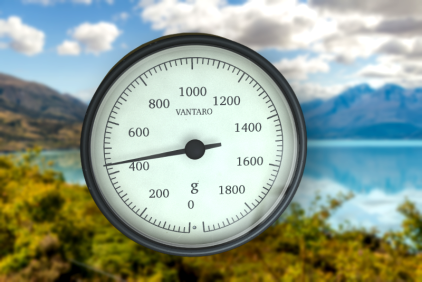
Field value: 440,g
